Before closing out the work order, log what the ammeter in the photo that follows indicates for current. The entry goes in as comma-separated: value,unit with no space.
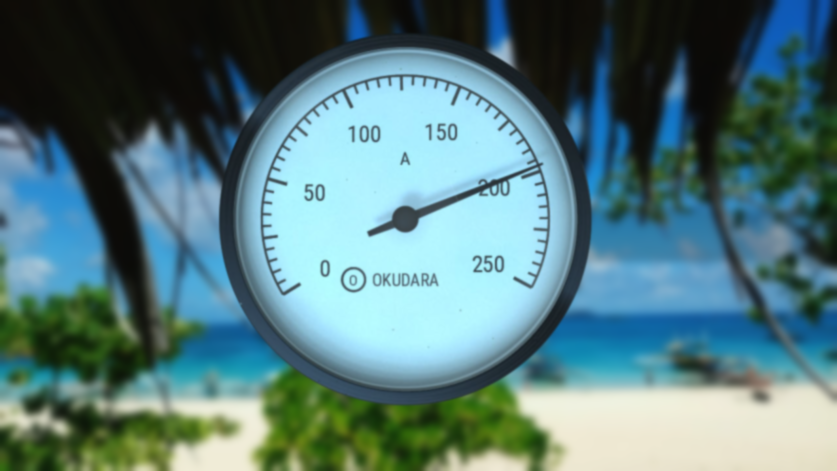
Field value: 197.5,A
